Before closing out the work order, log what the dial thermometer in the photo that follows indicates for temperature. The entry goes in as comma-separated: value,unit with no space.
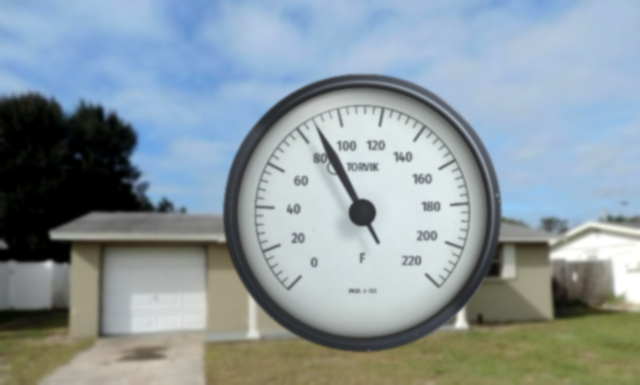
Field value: 88,°F
